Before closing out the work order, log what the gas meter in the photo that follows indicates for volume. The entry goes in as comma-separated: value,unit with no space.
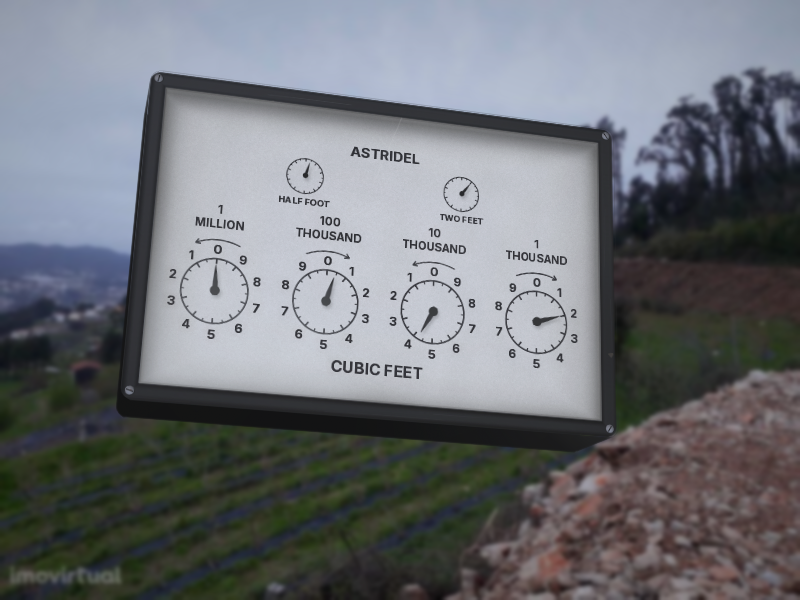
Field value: 4200,ft³
